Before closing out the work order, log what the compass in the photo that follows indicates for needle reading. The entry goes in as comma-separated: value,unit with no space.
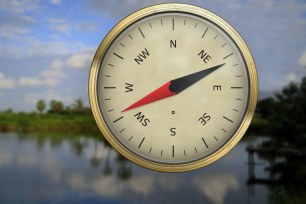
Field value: 245,°
